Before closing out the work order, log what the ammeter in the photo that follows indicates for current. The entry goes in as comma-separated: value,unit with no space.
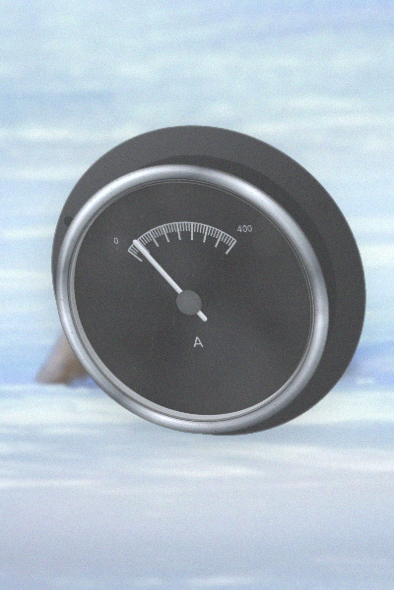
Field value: 50,A
